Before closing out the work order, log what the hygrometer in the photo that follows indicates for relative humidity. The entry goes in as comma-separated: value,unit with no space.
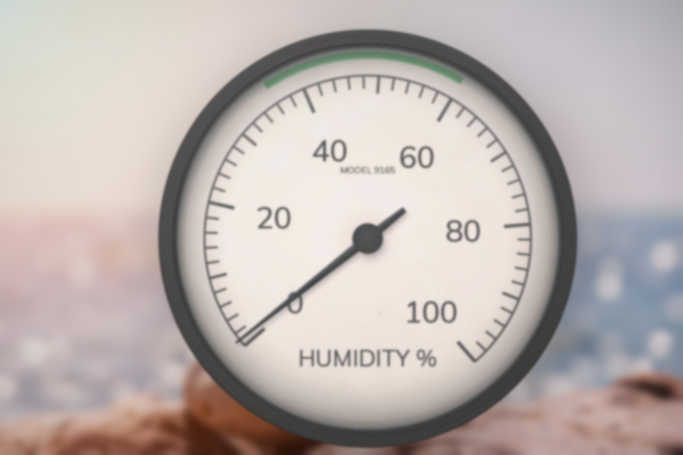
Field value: 1,%
